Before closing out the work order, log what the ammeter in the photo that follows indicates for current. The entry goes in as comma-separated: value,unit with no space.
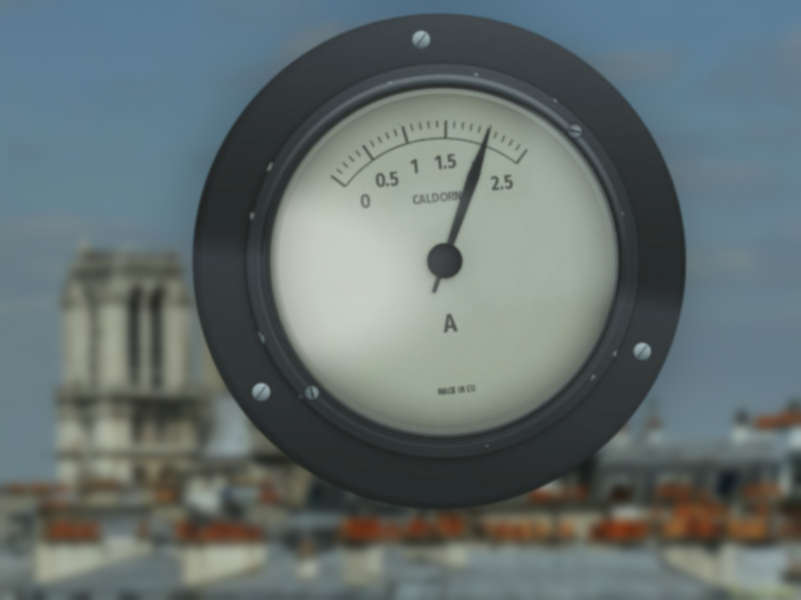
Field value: 2,A
